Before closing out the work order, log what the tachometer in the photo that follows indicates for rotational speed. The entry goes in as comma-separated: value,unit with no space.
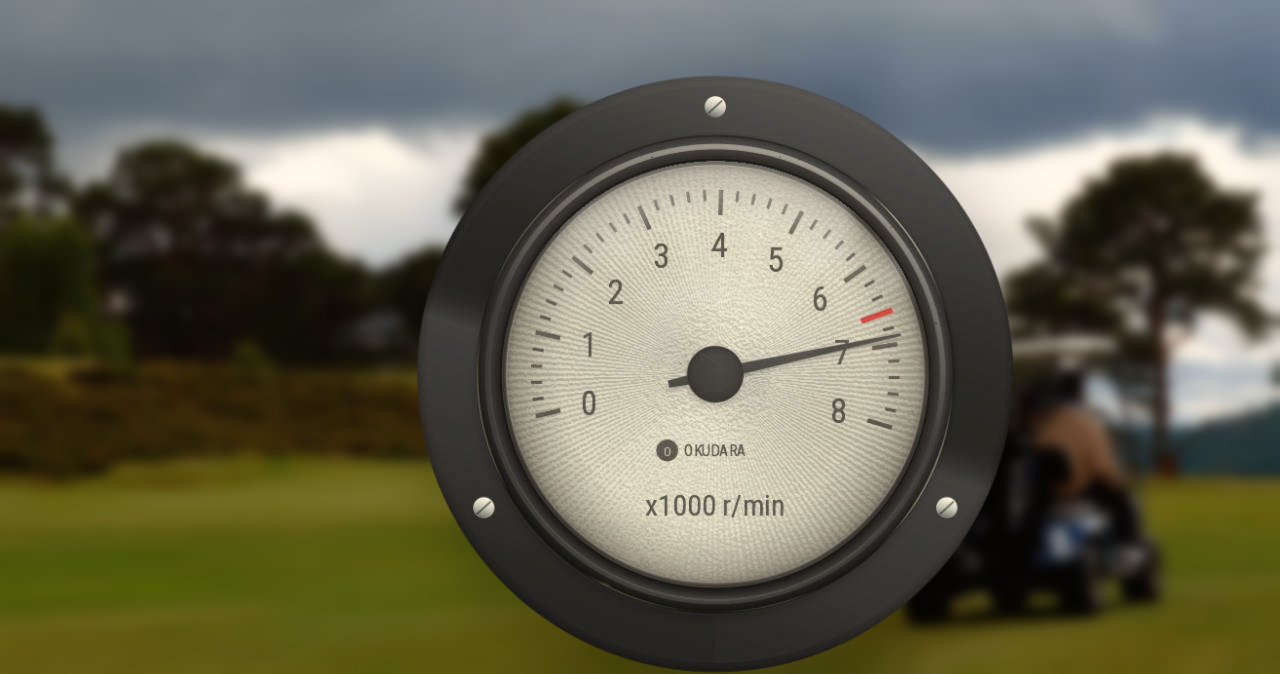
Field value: 6900,rpm
